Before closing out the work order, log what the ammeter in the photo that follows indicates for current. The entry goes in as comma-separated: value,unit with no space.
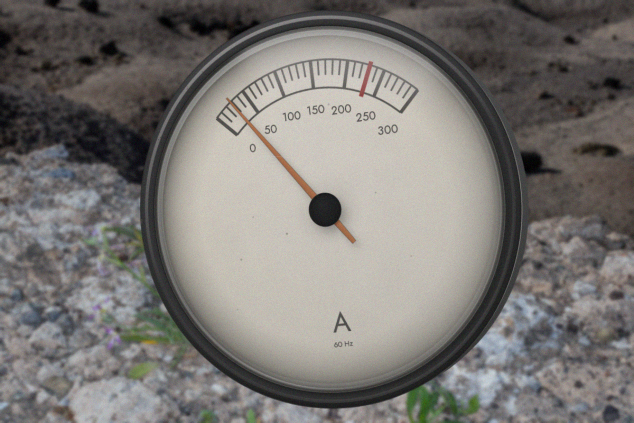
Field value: 30,A
